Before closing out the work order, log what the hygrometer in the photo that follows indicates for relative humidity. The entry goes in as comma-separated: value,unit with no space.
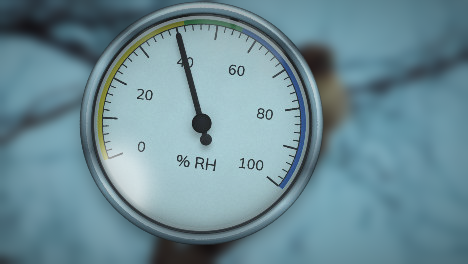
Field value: 40,%
